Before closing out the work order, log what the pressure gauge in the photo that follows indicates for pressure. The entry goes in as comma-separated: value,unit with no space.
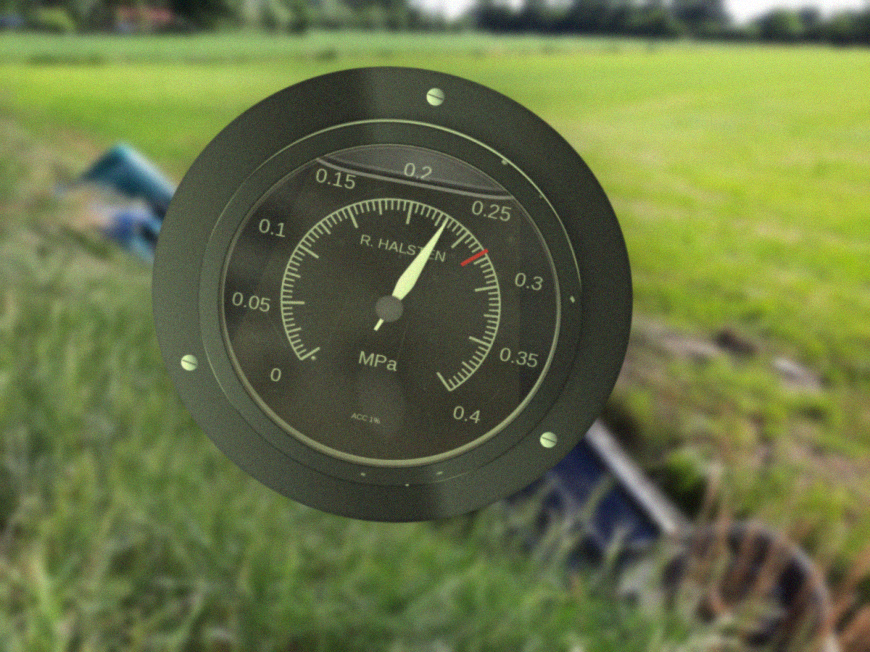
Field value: 0.23,MPa
